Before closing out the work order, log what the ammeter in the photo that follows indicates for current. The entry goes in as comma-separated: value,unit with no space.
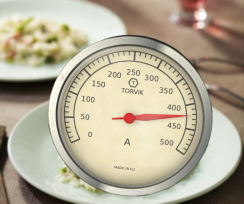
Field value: 420,A
